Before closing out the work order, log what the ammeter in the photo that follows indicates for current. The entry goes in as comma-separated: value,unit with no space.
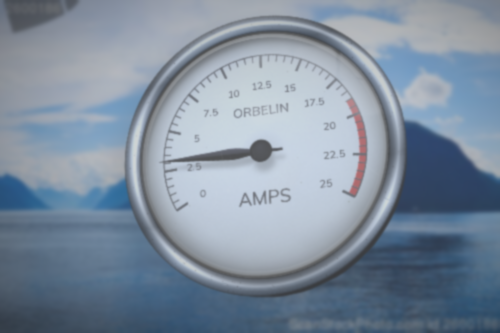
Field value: 3,A
